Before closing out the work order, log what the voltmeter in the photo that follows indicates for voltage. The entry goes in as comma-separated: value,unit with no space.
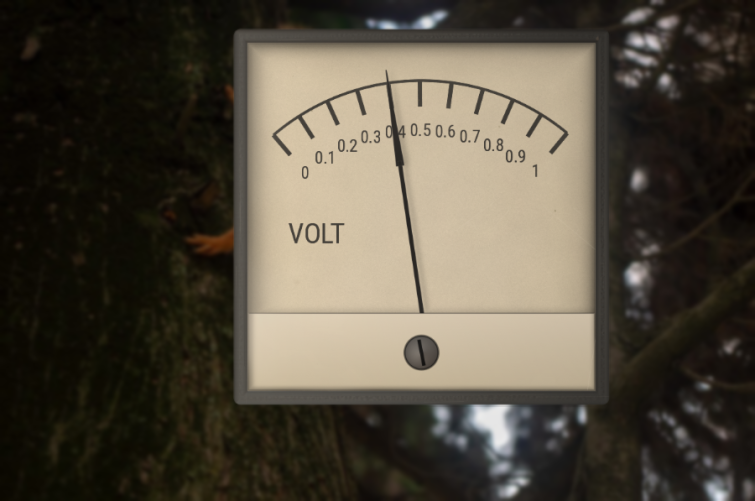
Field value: 0.4,V
